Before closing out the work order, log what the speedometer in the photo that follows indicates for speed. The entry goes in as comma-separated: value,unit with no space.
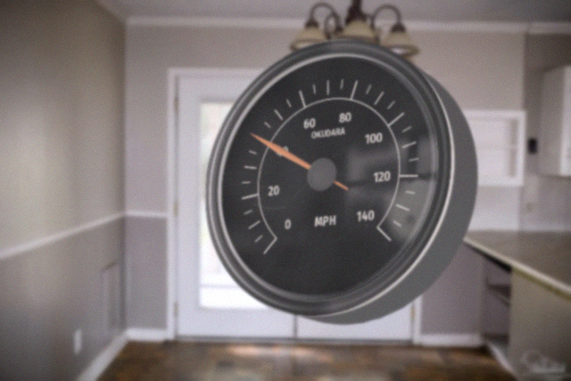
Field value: 40,mph
